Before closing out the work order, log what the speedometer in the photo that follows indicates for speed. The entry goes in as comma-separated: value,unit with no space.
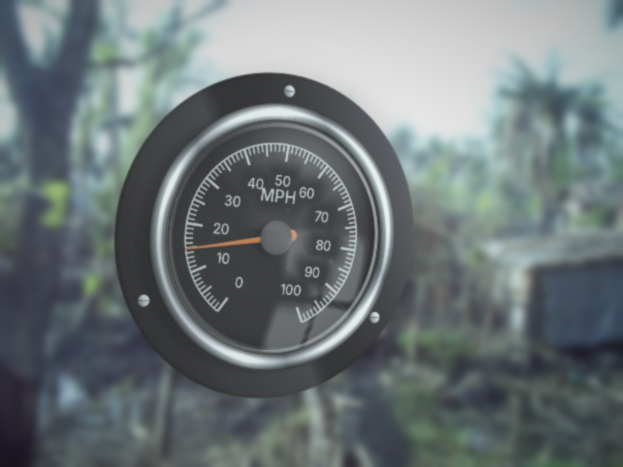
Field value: 15,mph
